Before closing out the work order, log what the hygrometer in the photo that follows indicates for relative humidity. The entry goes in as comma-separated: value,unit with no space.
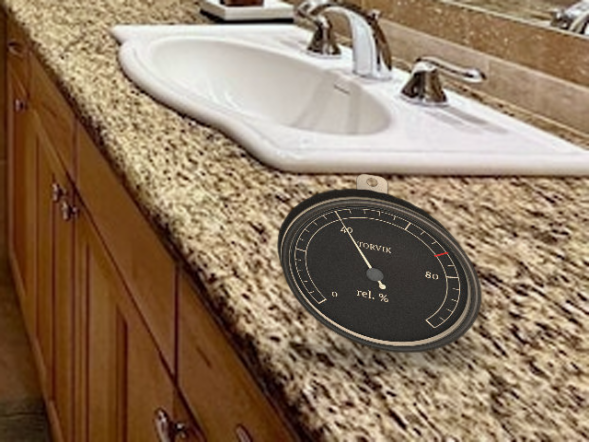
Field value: 40,%
